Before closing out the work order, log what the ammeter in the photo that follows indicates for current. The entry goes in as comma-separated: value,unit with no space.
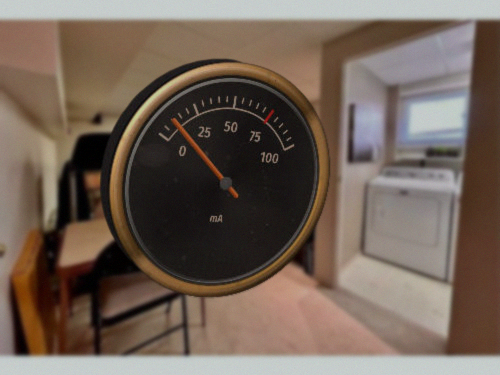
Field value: 10,mA
